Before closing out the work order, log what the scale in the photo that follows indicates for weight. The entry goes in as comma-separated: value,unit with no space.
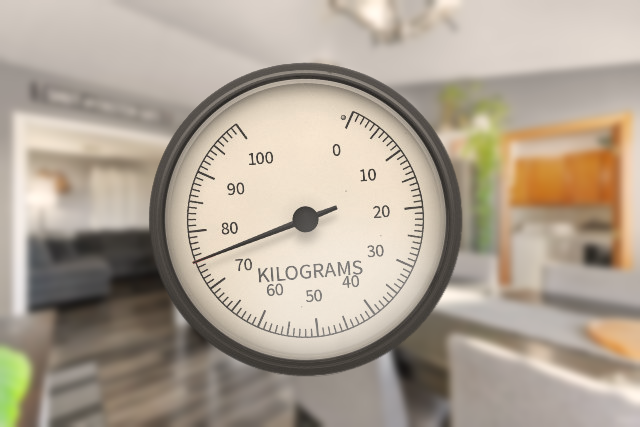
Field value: 75,kg
